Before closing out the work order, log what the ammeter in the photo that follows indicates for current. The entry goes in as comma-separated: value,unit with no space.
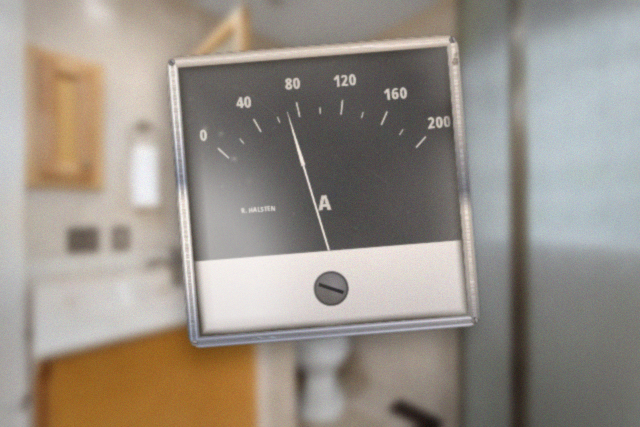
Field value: 70,A
